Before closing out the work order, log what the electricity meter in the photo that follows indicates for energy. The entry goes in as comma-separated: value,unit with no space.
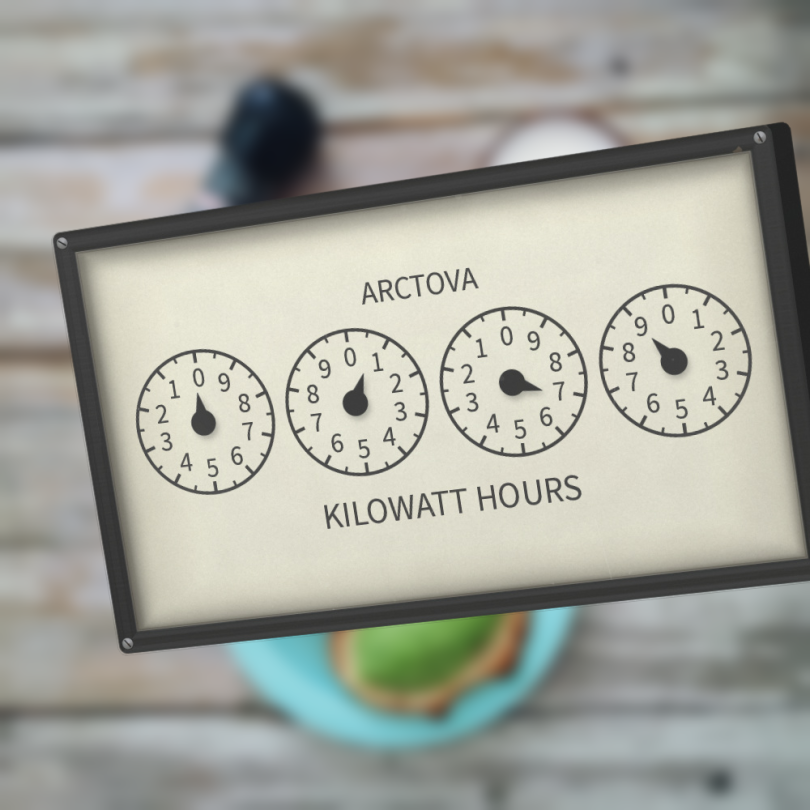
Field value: 69,kWh
